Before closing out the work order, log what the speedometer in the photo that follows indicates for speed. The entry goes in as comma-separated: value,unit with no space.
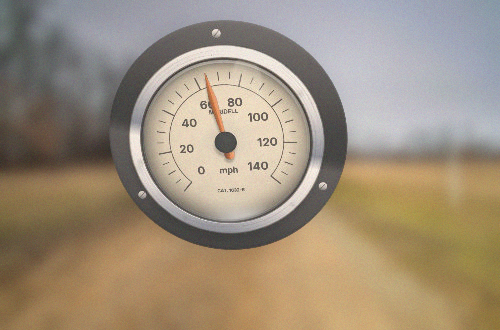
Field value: 65,mph
